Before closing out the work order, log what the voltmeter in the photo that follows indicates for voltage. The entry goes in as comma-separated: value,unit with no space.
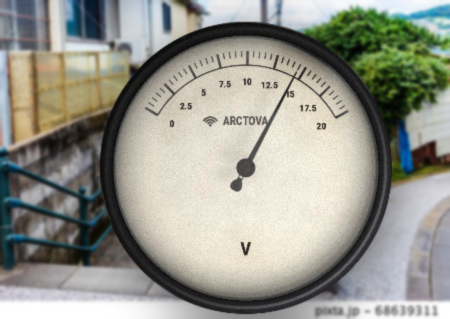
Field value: 14.5,V
